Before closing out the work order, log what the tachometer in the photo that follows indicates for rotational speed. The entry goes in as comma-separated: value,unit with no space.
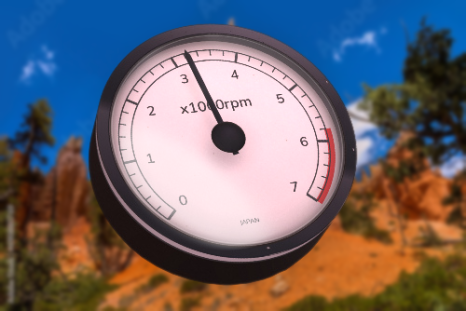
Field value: 3200,rpm
